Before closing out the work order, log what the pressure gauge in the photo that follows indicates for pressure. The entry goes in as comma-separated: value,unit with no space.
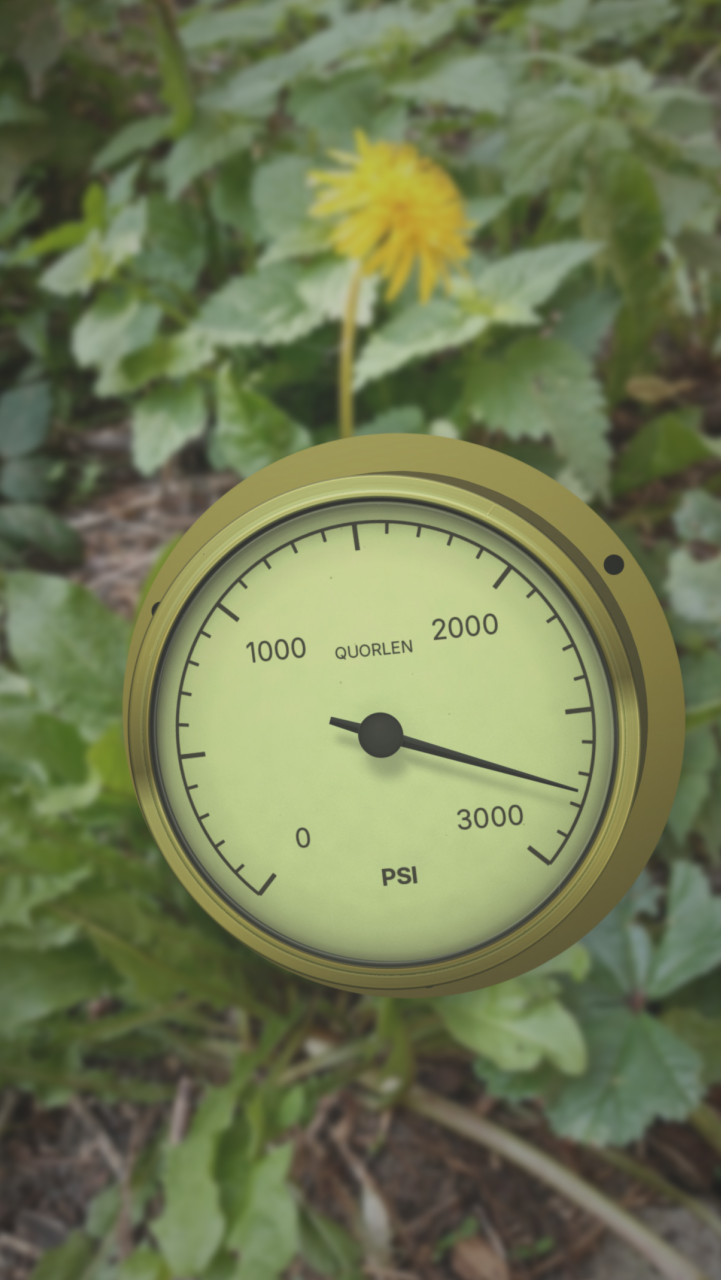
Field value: 2750,psi
